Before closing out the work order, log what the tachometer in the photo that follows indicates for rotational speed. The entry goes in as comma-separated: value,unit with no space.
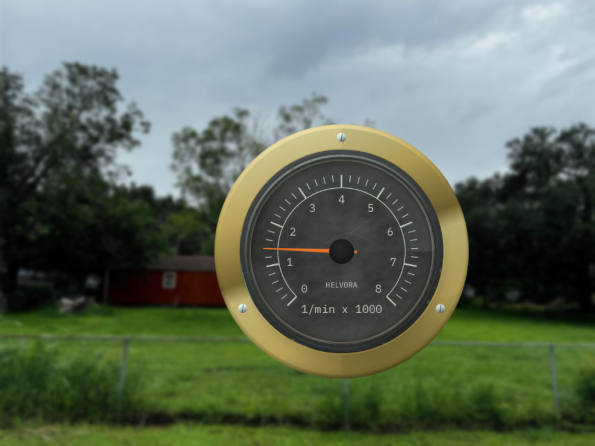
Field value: 1400,rpm
